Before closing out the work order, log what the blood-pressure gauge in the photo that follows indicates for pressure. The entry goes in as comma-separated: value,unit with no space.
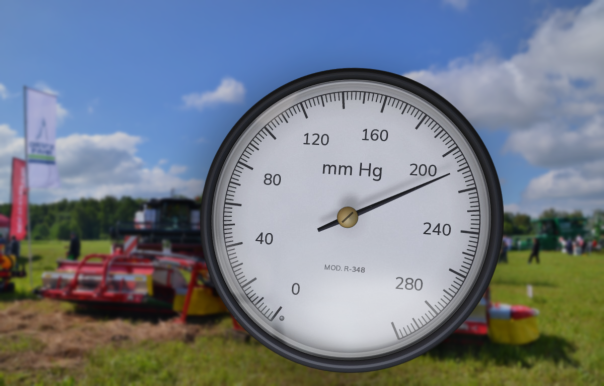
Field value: 210,mmHg
